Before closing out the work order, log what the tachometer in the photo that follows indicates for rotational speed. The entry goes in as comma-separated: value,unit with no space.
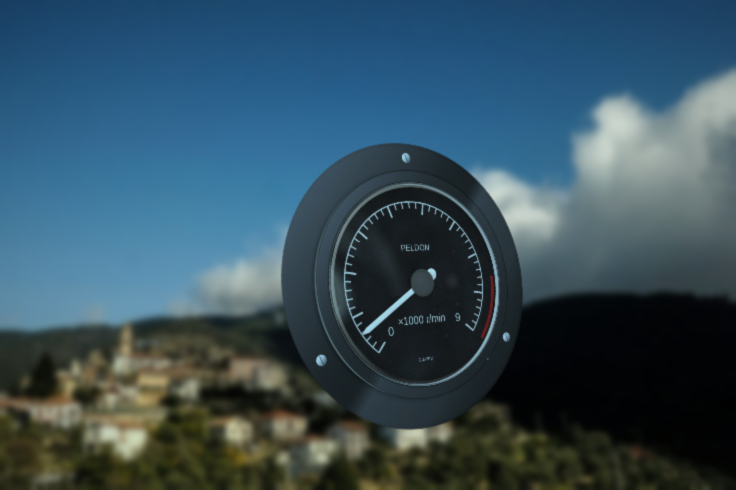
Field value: 600,rpm
